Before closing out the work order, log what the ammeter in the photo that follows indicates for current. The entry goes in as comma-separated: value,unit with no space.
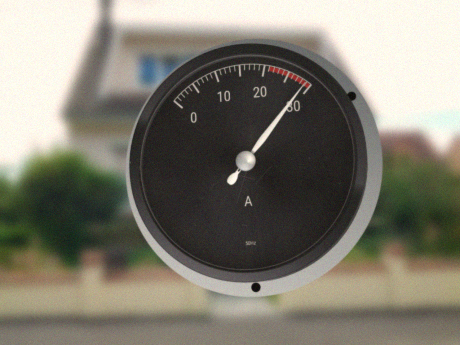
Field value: 29,A
